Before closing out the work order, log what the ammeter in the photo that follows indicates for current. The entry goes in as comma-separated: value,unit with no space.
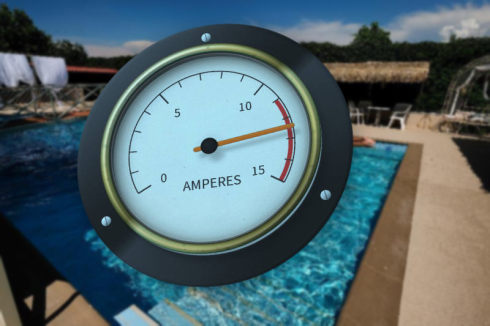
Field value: 12.5,A
